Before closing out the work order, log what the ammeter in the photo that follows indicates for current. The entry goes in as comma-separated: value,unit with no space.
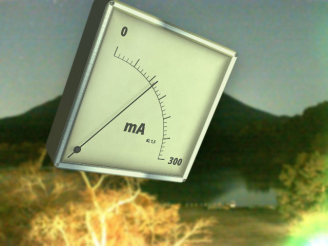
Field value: 110,mA
